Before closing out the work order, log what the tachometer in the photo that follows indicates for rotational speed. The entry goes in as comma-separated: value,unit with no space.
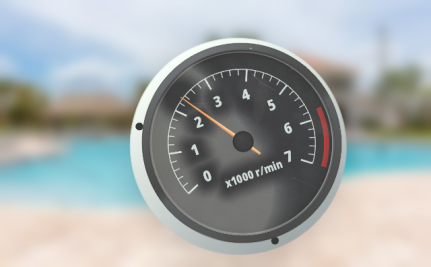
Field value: 2300,rpm
